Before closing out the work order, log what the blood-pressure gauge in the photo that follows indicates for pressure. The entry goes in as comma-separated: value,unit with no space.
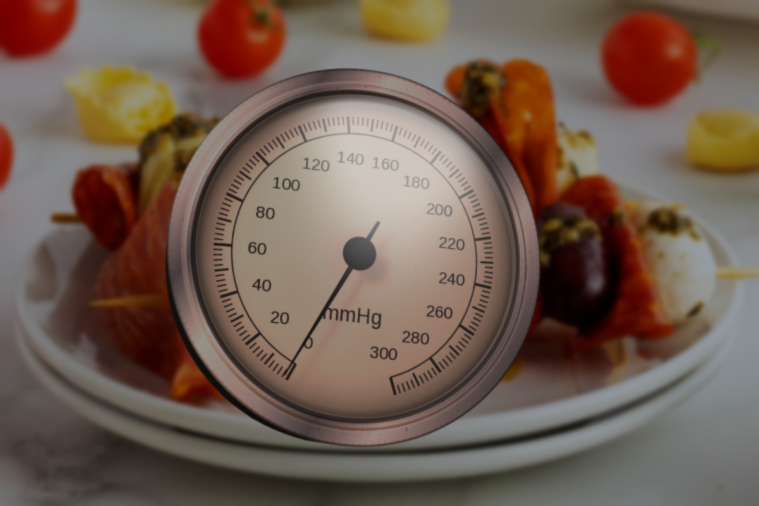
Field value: 2,mmHg
